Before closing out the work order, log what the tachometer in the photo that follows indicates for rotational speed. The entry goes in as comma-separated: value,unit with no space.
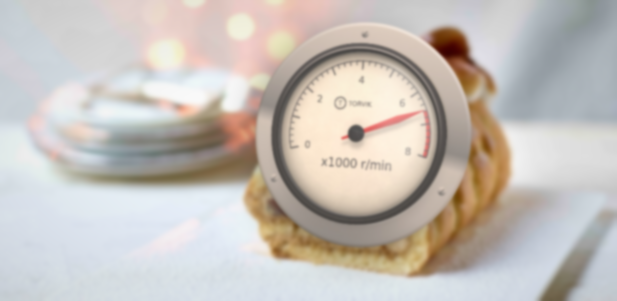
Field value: 6600,rpm
